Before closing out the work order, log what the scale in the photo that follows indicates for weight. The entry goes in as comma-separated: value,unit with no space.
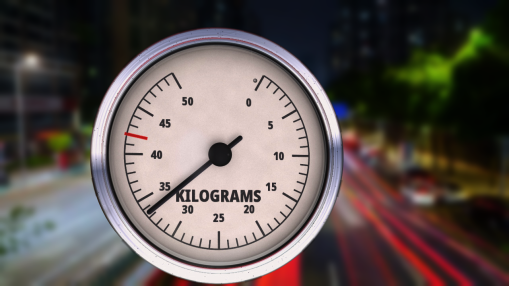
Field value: 33.5,kg
